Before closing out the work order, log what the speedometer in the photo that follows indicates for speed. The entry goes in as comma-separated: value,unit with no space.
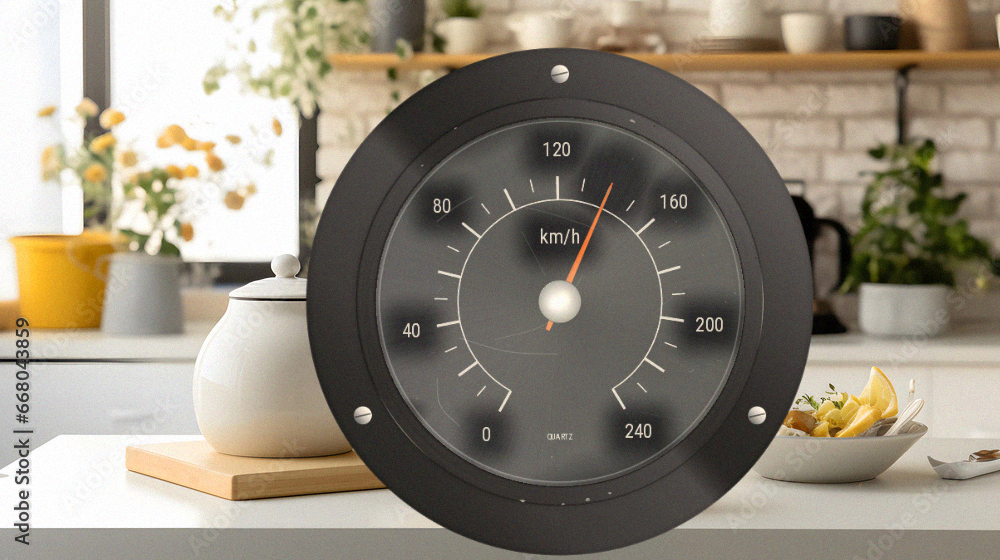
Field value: 140,km/h
